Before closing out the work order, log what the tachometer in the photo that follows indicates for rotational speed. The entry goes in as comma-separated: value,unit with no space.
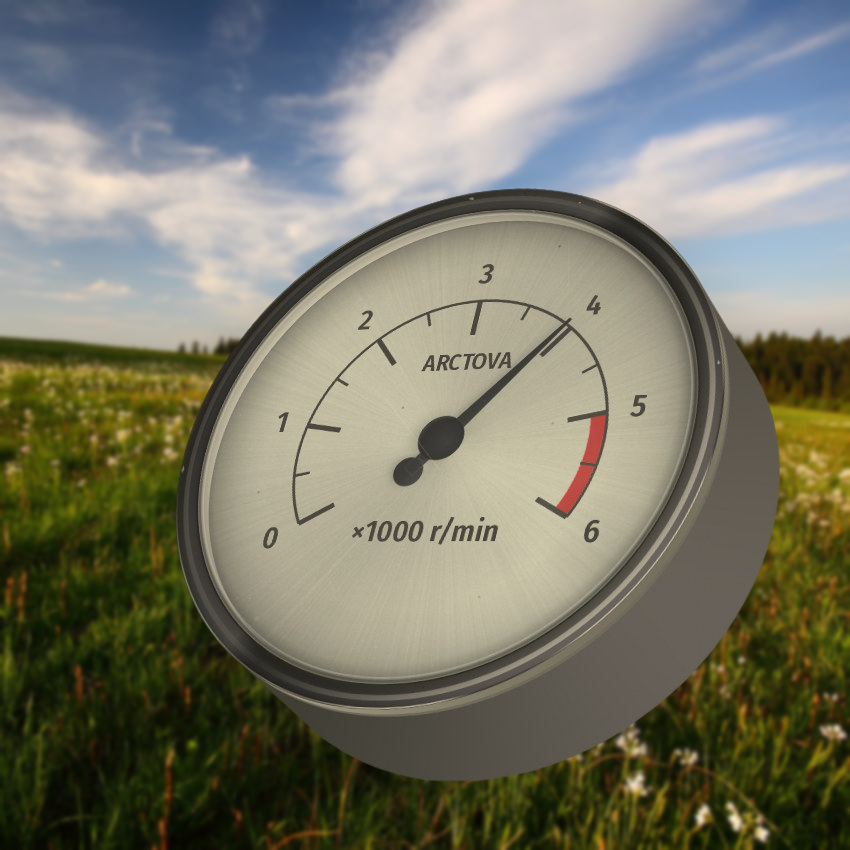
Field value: 4000,rpm
